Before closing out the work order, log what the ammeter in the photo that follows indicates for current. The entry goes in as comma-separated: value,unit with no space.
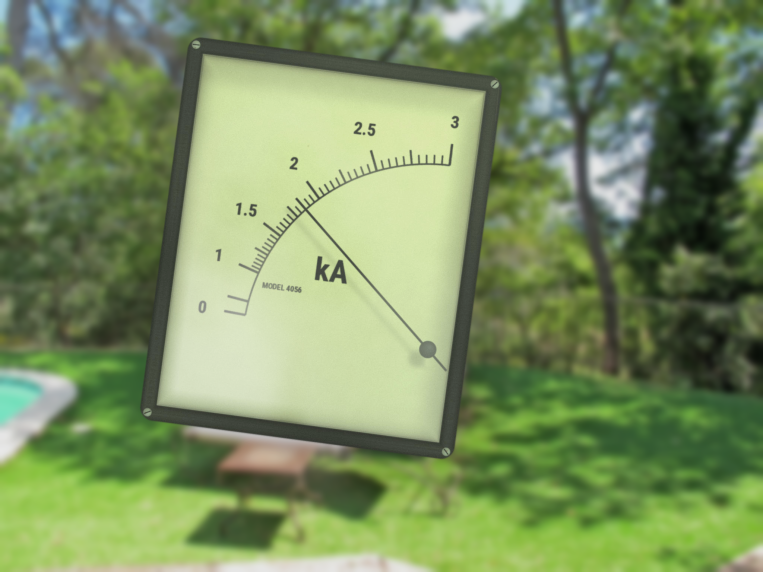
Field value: 1.85,kA
